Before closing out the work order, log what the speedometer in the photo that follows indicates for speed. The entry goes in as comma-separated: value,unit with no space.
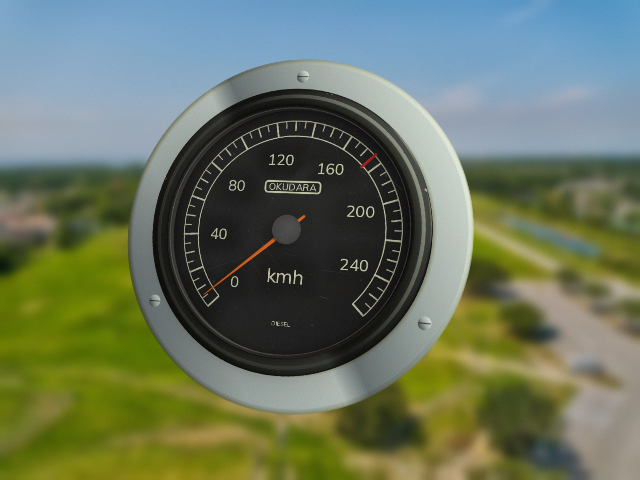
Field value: 5,km/h
